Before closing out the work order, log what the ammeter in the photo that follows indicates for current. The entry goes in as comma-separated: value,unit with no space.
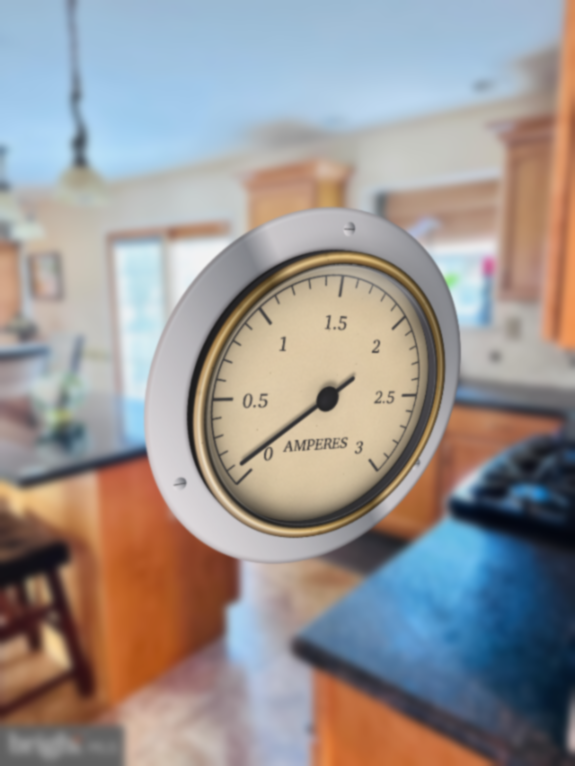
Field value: 0.1,A
